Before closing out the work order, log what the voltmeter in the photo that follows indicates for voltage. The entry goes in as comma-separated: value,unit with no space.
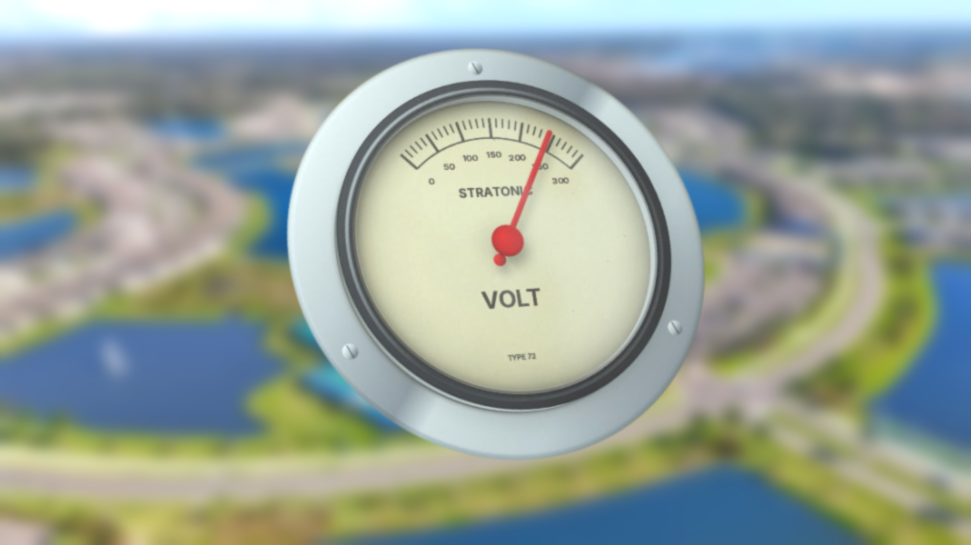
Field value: 240,V
